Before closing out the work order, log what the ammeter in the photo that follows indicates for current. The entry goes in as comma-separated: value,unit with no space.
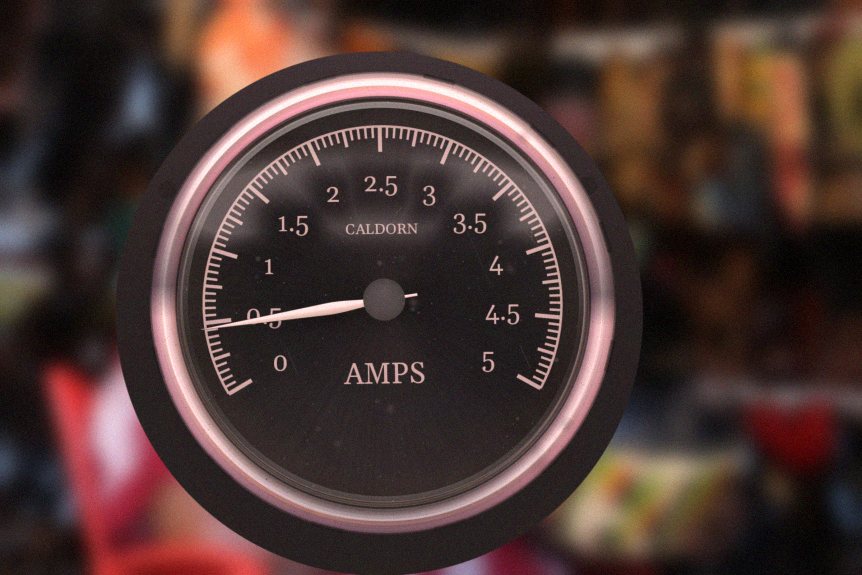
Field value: 0.45,A
